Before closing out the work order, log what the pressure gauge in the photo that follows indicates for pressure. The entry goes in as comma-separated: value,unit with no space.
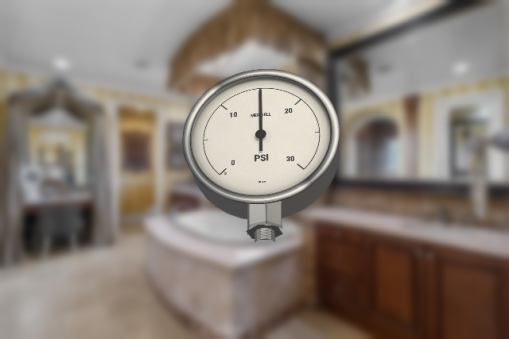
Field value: 15,psi
